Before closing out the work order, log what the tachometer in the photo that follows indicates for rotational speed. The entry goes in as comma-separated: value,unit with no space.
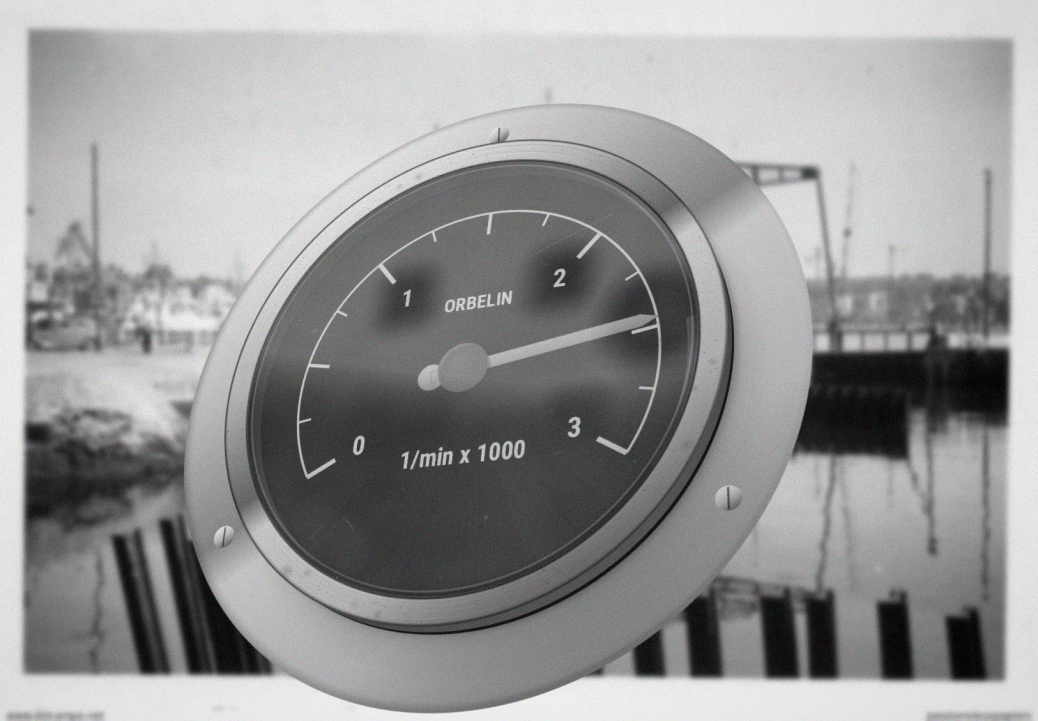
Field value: 2500,rpm
